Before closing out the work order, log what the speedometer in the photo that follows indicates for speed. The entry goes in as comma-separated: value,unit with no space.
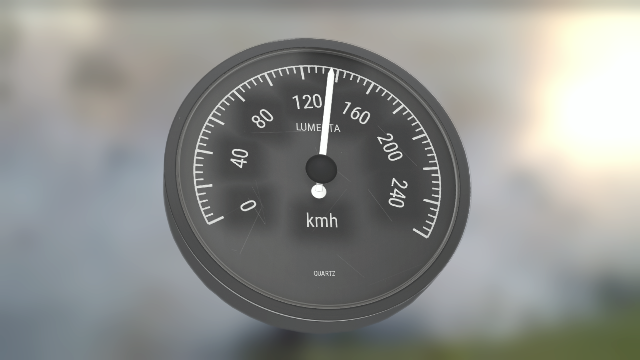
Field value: 136,km/h
